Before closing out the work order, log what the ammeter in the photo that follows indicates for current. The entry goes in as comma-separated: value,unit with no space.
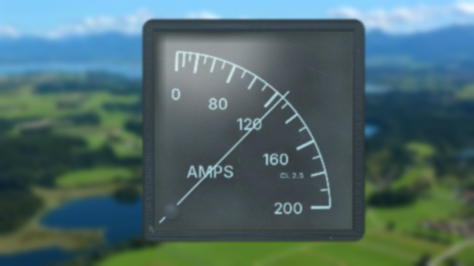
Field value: 125,A
